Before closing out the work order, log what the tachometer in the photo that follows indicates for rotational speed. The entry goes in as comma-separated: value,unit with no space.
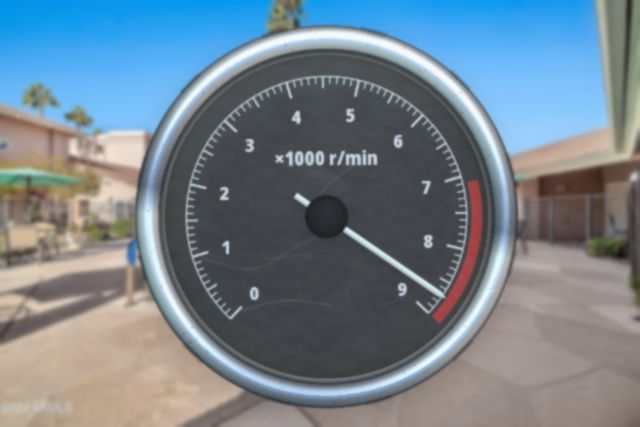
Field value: 8700,rpm
